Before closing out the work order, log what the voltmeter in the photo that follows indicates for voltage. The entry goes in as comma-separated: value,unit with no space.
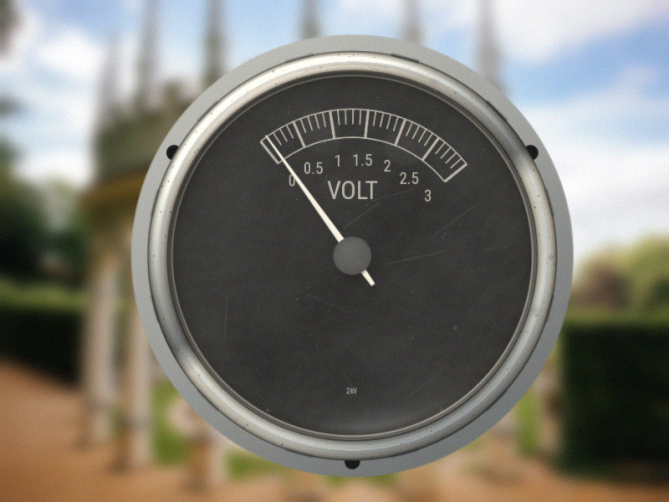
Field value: 0.1,V
